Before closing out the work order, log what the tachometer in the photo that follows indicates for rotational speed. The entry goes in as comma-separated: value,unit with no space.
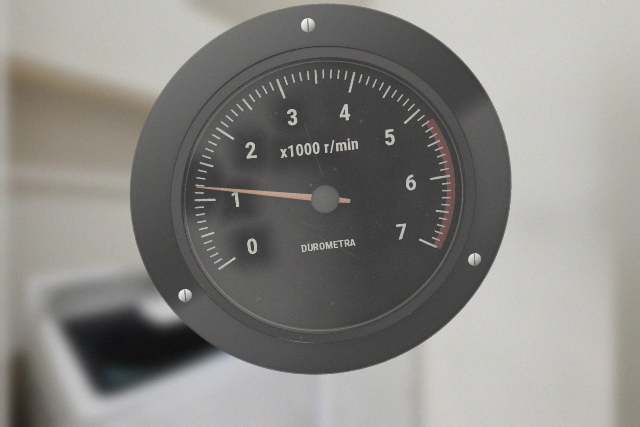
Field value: 1200,rpm
